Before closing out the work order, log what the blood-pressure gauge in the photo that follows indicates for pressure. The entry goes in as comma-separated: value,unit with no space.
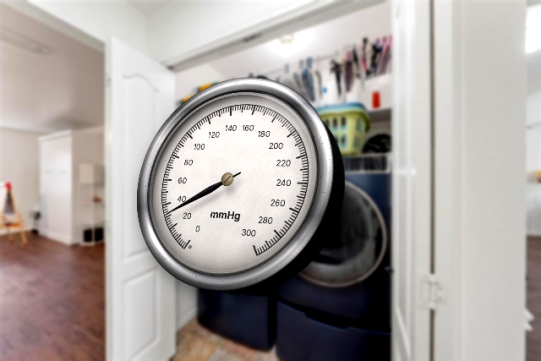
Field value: 30,mmHg
